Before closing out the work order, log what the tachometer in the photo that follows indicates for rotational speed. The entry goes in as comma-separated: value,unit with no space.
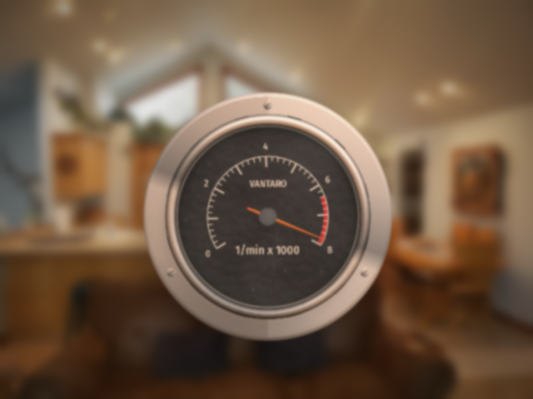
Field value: 7800,rpm
